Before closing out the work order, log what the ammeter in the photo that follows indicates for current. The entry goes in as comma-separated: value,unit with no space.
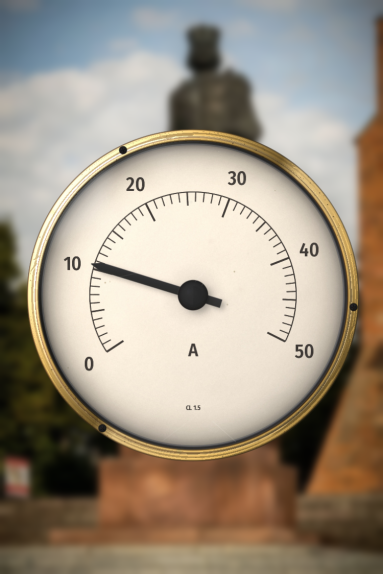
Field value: 10.5,A
